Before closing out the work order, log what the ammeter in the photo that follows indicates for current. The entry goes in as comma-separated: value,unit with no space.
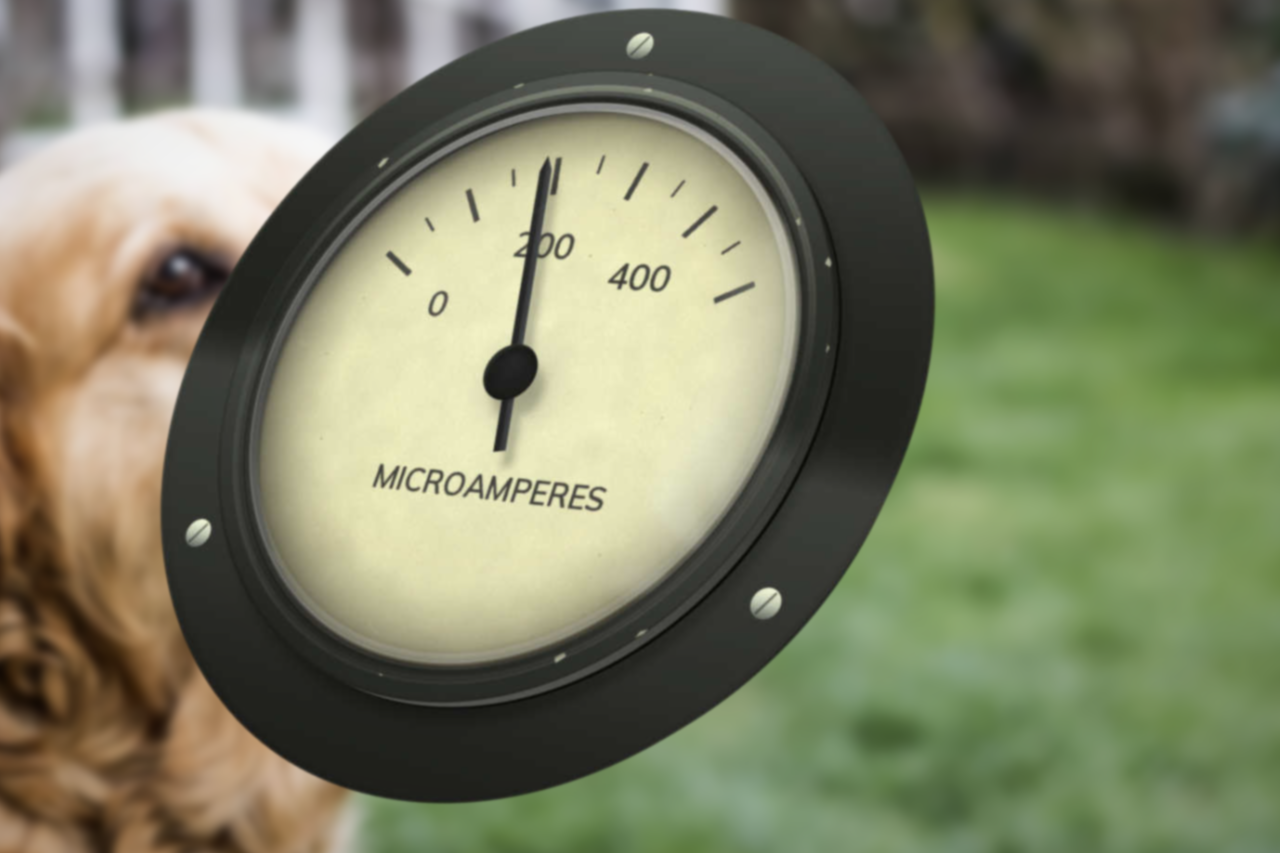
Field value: 200,µA
